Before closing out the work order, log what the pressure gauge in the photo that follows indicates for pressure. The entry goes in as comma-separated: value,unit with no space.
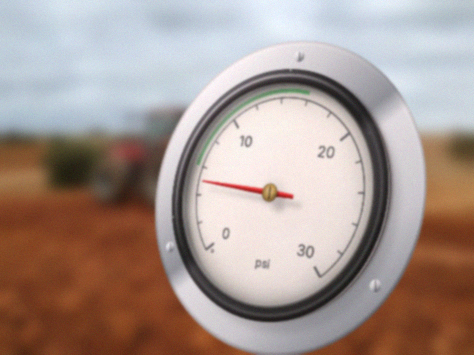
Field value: 5,psi
